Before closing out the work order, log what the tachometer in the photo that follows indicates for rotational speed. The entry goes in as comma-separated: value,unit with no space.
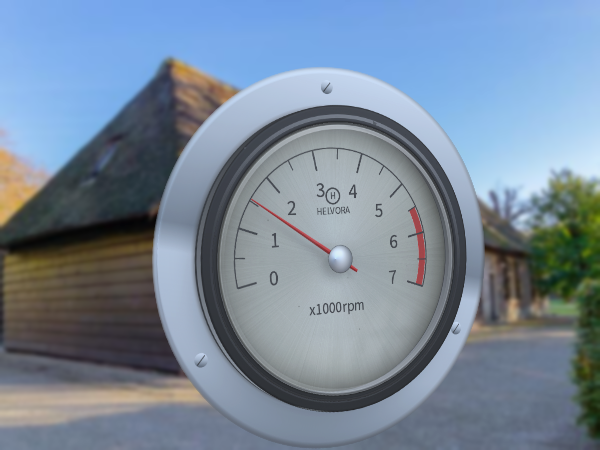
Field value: 1500,rpm
